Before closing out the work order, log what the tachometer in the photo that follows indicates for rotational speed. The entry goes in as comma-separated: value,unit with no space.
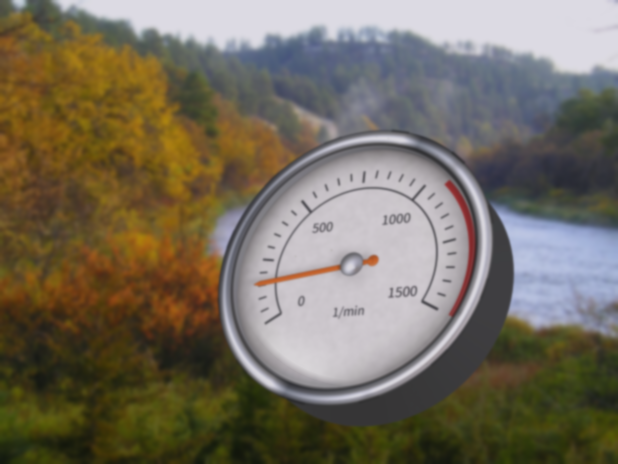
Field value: 150,rpm
